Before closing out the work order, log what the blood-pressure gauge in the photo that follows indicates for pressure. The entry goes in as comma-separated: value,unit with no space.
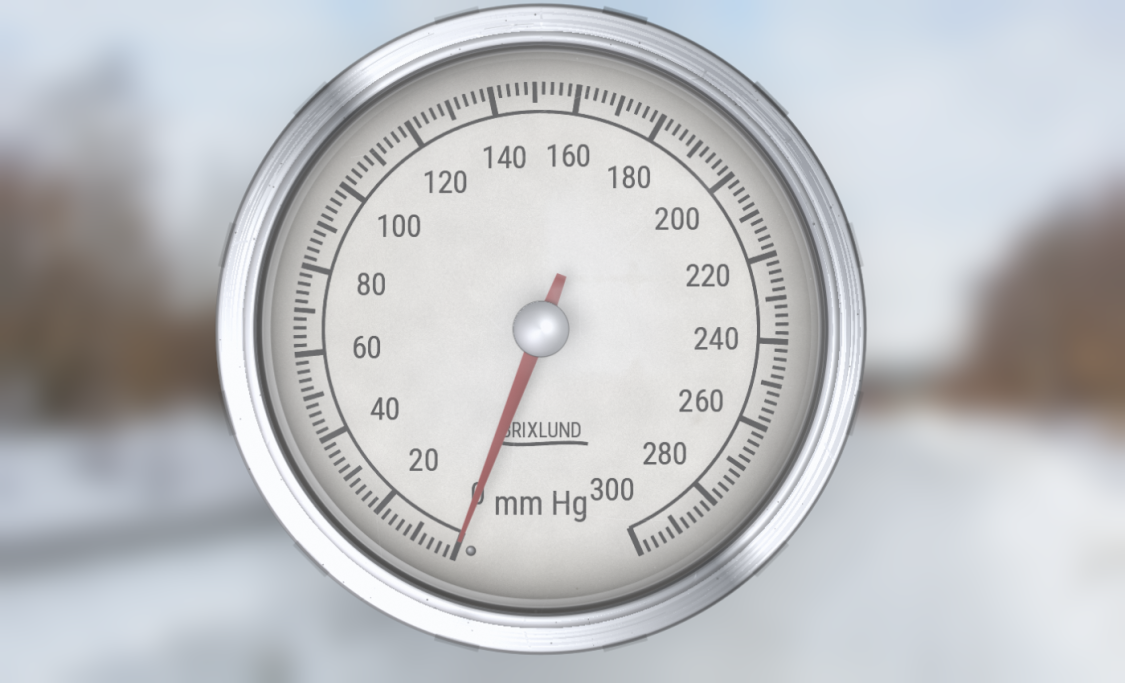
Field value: 0,mmHg
